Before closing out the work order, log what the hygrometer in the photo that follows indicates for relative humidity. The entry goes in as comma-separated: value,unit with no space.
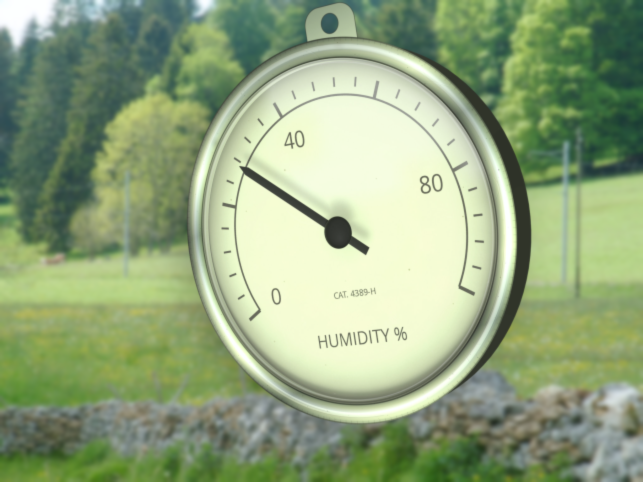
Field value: 28,%
